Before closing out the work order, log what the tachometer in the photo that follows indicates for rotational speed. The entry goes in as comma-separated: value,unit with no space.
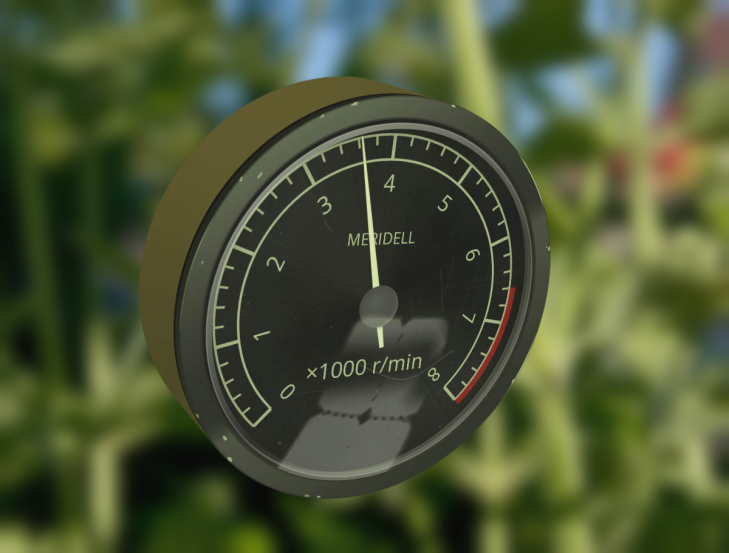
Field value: 3600,rpm
